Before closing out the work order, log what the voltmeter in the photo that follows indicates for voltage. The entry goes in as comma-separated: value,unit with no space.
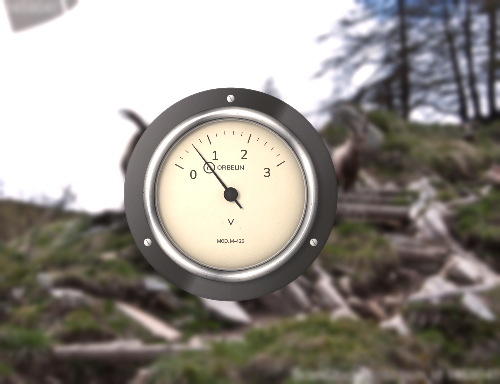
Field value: 0.6,V
